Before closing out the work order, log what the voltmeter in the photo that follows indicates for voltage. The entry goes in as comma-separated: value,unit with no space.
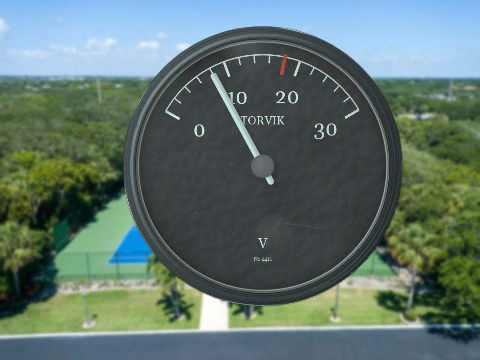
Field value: 8,V
